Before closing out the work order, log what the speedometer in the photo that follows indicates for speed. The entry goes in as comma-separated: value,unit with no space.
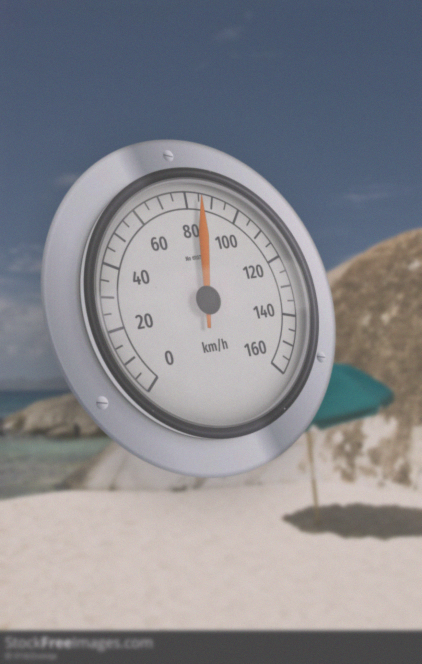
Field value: 85,km/h
